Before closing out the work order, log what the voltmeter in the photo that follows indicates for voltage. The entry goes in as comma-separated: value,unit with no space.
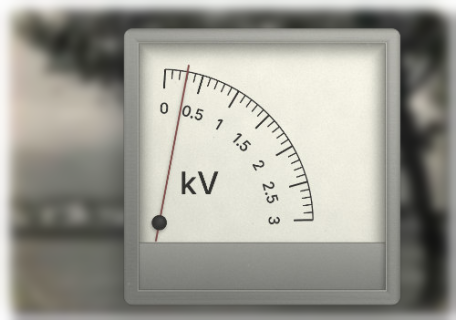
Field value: 0.3,kV
